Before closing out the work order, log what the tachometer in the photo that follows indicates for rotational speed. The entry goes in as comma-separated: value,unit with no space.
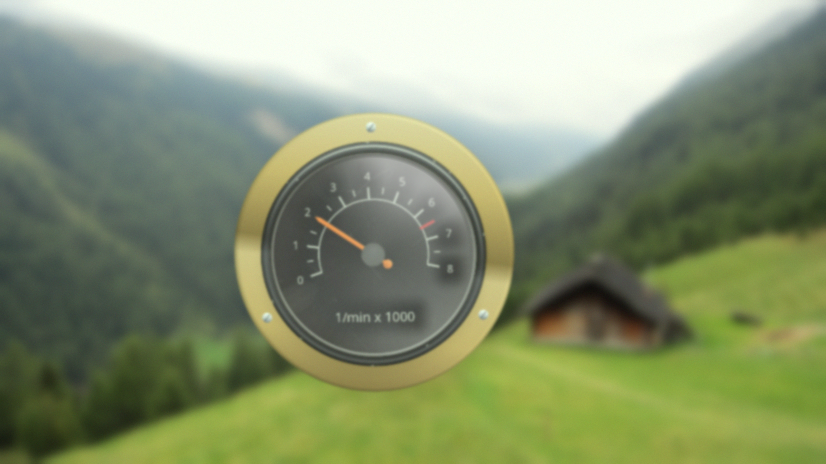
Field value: 2000,rpm
